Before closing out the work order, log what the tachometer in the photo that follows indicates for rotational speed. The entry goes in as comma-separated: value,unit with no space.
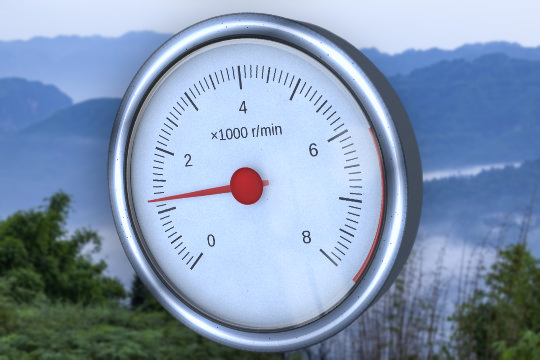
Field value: 1200,rpm
